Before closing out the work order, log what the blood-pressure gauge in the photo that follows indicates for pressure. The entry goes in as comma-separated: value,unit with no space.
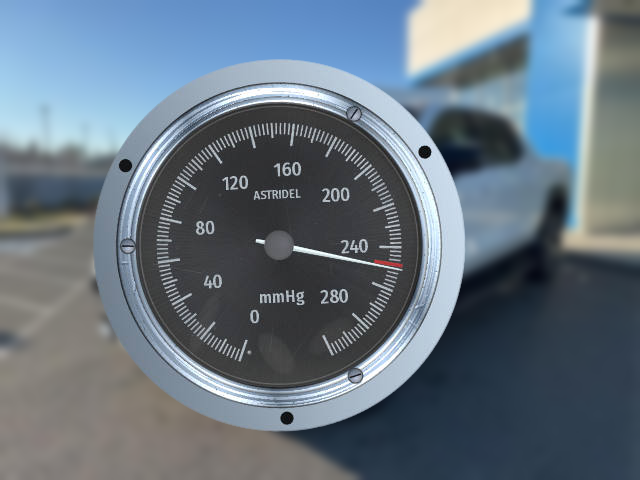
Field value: 250,mmHg
